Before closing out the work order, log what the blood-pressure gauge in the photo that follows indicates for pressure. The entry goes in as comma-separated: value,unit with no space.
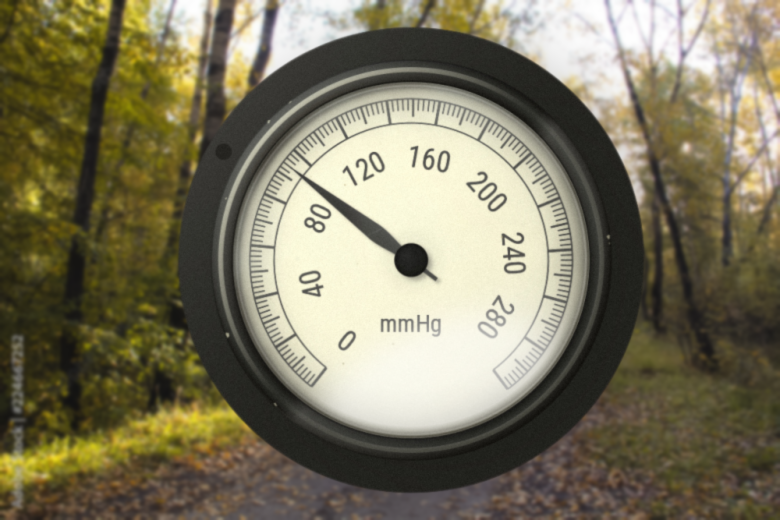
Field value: 94,mmHg
